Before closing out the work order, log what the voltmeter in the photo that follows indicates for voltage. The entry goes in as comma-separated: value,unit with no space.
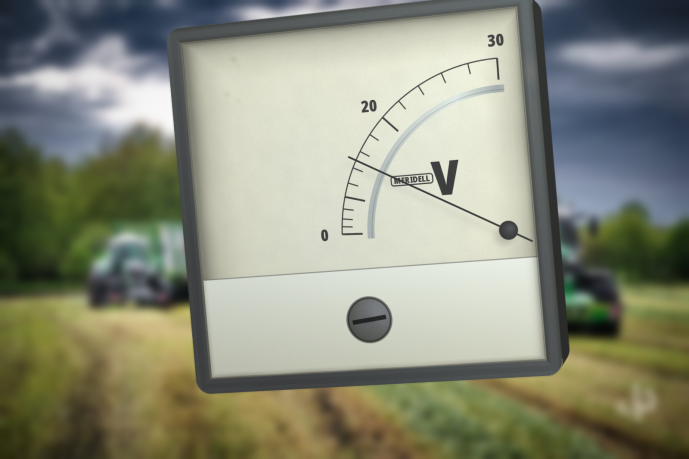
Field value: 15,V
